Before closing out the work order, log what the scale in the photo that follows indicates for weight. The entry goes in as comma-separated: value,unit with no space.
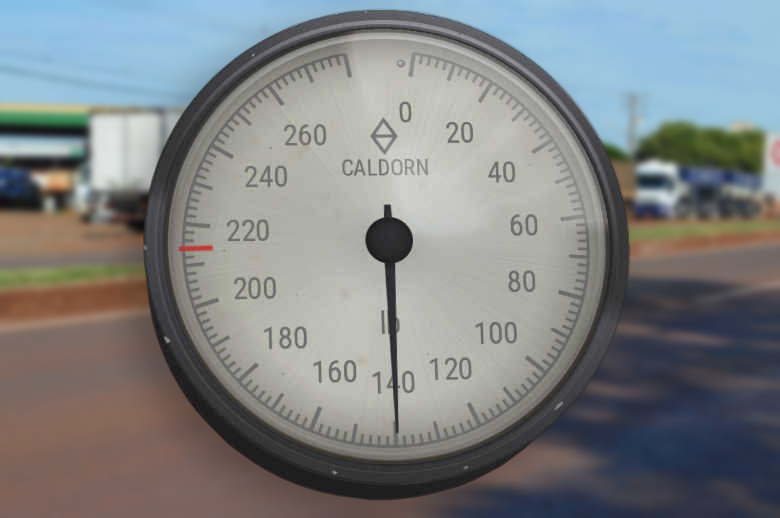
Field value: 140,lb
